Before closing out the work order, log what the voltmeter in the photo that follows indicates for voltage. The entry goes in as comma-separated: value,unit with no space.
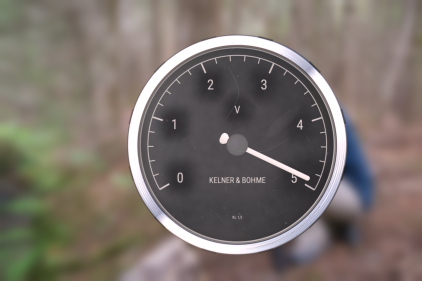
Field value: 4.9,V
